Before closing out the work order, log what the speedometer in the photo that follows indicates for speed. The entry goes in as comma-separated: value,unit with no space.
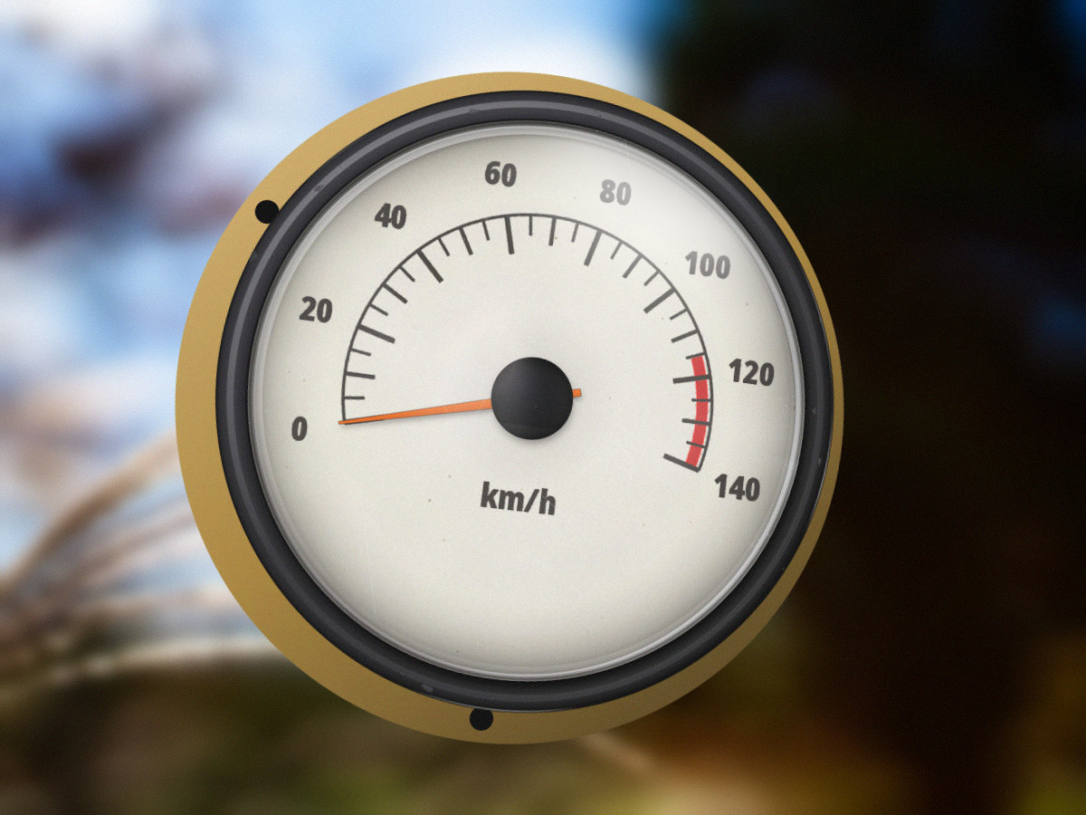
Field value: 0,km/h
